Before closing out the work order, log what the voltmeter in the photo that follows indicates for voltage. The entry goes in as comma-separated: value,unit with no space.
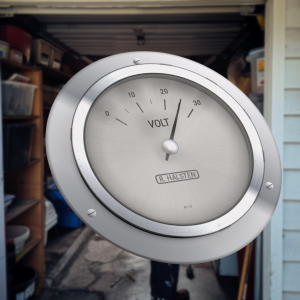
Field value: 25,V
